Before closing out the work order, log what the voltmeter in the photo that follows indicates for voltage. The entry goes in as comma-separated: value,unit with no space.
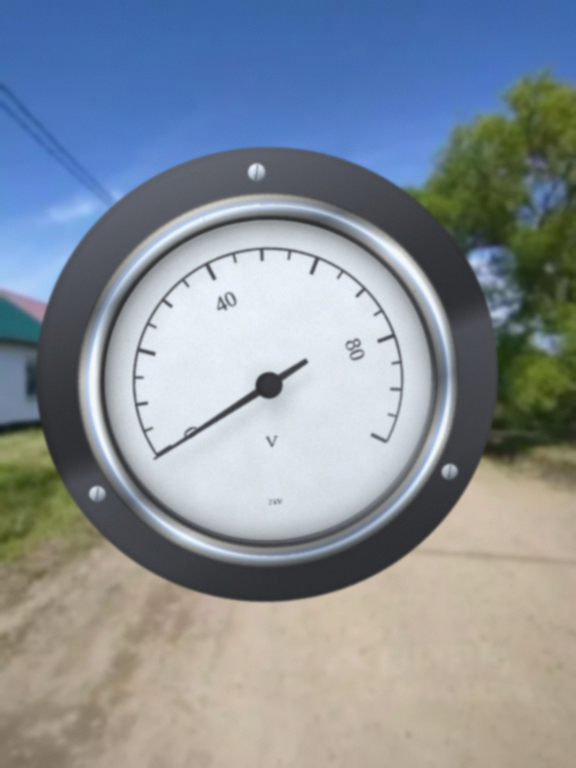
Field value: 0,V
